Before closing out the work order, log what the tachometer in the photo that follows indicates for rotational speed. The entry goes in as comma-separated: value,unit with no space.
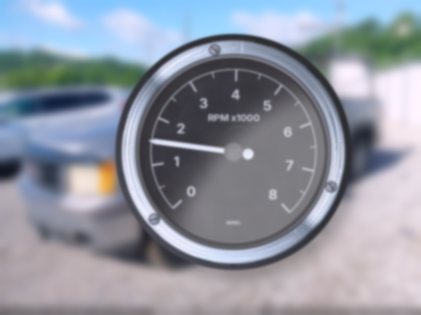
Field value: 1500,rpm
